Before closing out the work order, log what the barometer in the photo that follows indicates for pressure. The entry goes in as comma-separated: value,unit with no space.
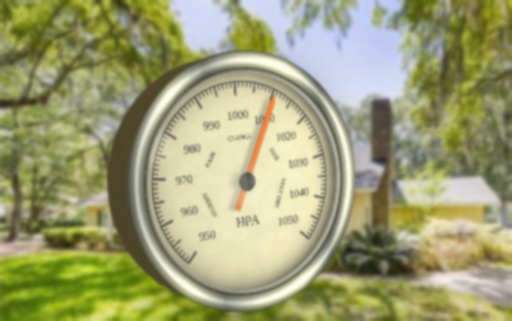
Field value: 1010,hPa
